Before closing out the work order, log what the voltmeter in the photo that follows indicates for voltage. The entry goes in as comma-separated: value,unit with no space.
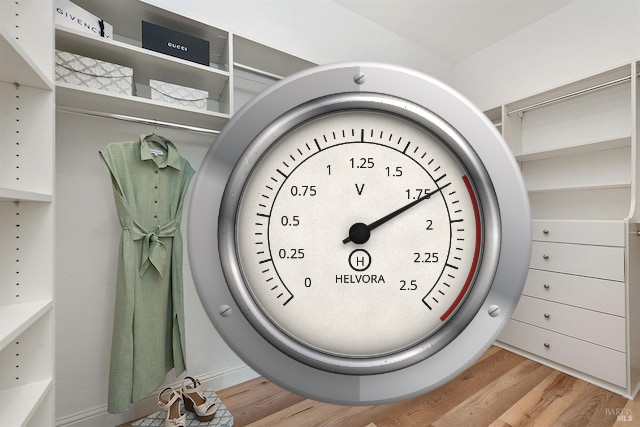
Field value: 1.8,V
